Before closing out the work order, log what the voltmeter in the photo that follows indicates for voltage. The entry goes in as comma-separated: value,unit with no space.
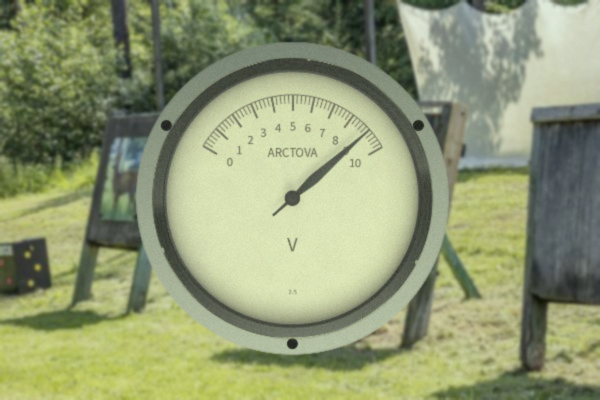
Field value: 9,V
